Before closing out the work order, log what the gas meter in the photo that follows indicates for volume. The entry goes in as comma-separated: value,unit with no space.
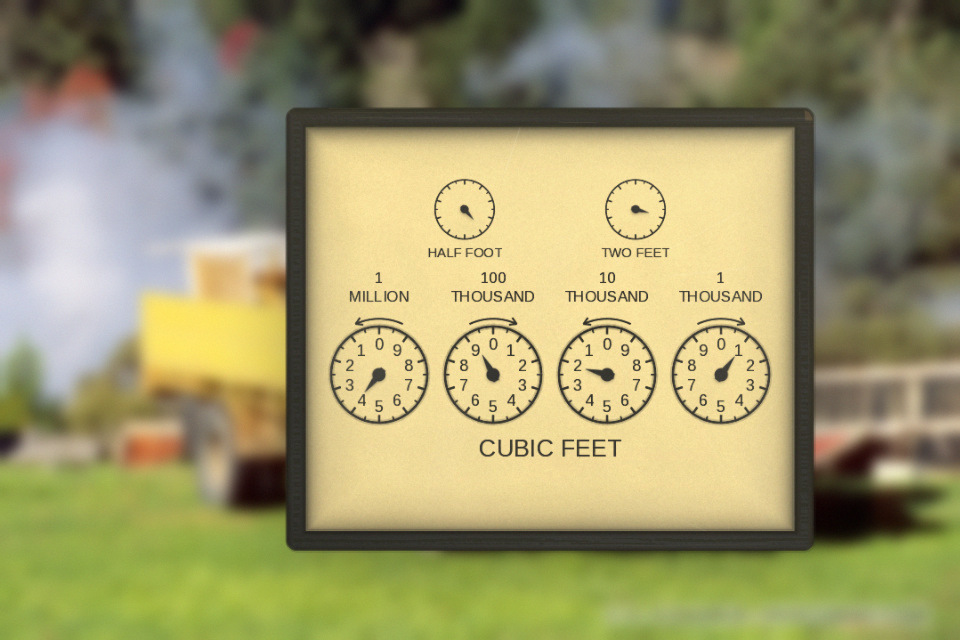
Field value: 392100,ft³
